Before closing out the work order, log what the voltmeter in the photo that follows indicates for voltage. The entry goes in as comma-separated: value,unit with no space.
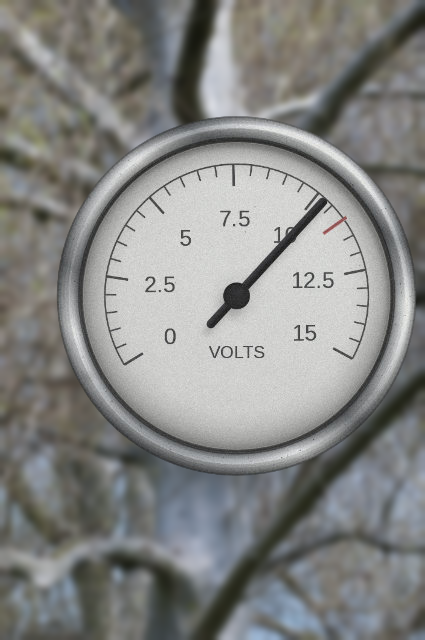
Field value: 10.25,V
